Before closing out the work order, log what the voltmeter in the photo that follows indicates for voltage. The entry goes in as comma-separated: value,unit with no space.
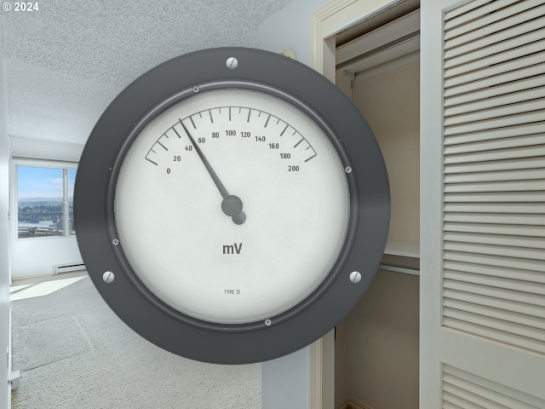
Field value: 50,mV
